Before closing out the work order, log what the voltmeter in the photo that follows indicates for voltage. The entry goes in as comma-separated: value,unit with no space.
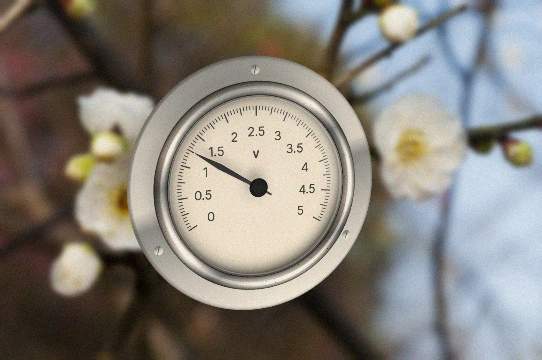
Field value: 1.25,V
